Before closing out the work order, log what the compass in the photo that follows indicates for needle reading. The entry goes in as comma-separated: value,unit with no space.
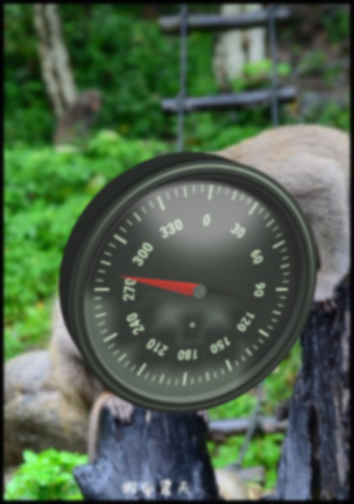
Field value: 280,°
